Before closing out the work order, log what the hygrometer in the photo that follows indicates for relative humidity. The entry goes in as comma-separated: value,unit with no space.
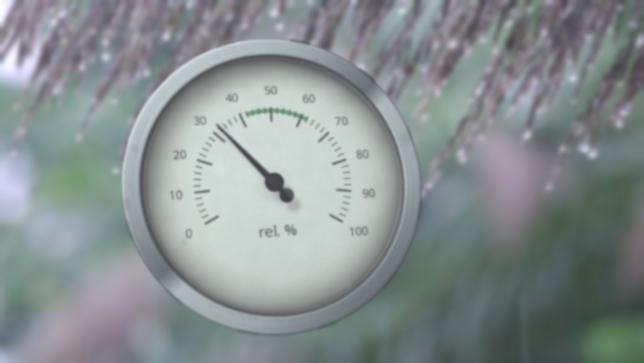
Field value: 32,%
